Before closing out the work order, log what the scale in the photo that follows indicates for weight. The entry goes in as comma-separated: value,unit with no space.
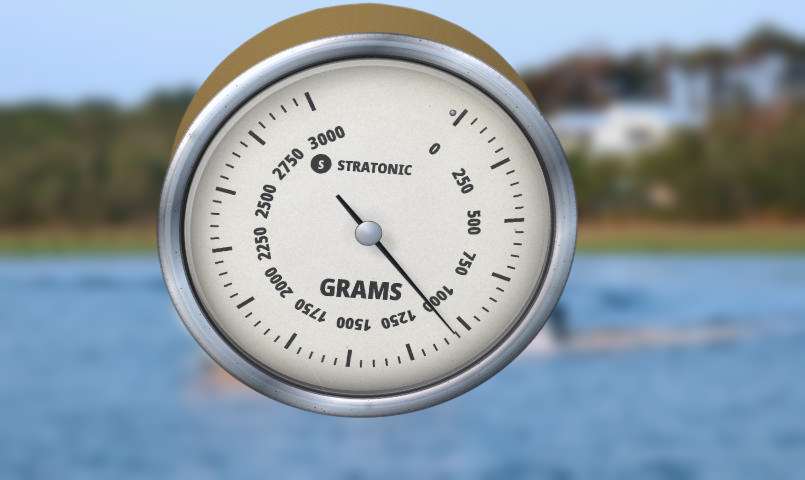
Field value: 1050,g
